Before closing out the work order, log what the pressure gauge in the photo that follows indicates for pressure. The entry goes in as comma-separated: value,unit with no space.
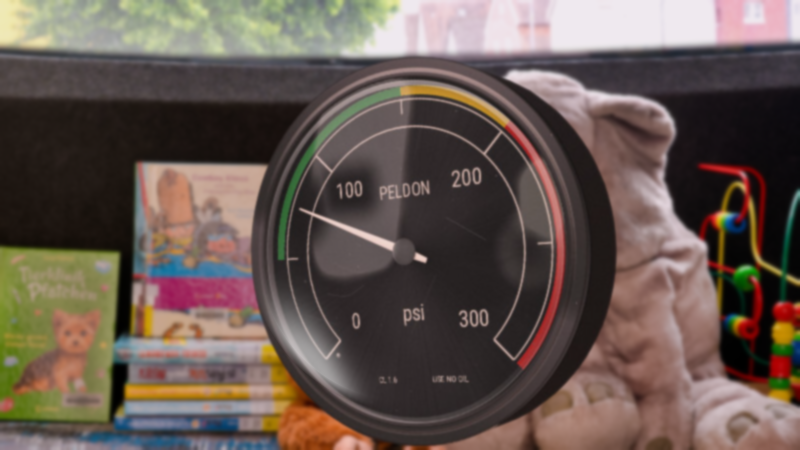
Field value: 75,psi
